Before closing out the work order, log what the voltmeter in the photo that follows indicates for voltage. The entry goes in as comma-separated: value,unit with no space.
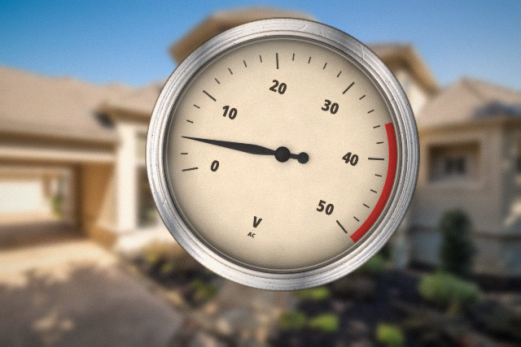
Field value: 4,V
